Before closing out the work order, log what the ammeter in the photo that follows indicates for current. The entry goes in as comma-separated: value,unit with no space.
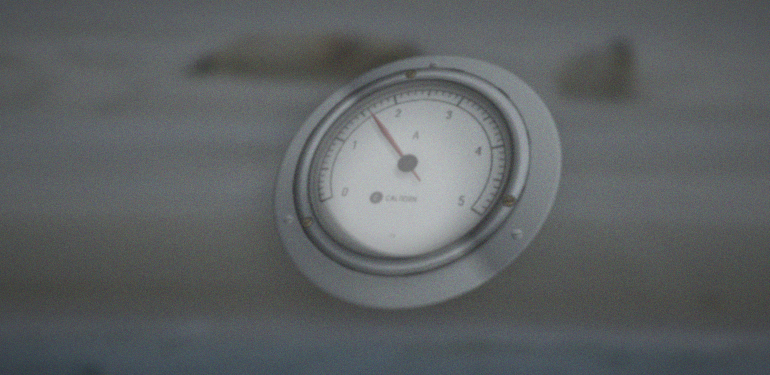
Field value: 1.6,A
